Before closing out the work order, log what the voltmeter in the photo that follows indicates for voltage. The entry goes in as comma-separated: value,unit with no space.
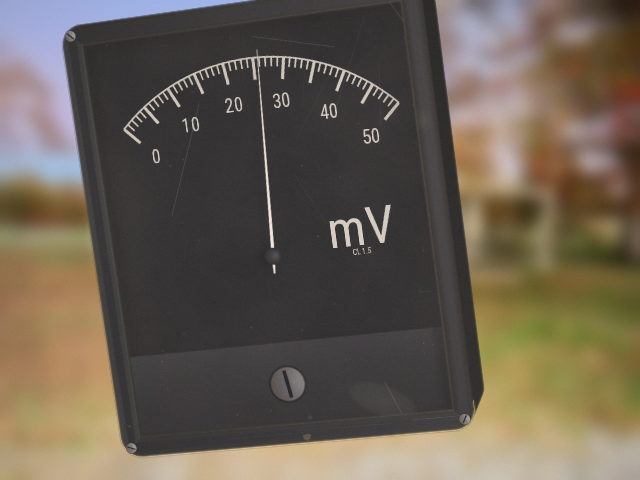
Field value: 26,mV
